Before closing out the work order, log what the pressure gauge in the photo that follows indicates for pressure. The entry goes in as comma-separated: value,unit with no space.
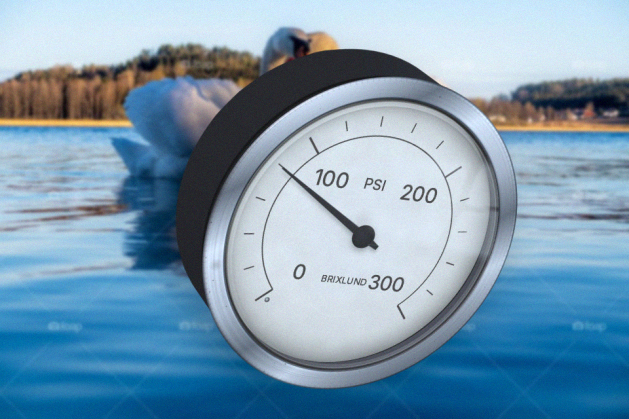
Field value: 80,psi
